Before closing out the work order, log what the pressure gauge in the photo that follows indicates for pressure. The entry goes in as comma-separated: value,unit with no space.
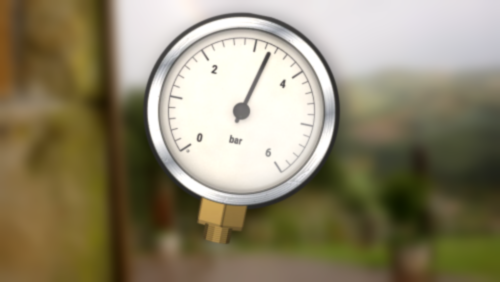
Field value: 3.3,bar
